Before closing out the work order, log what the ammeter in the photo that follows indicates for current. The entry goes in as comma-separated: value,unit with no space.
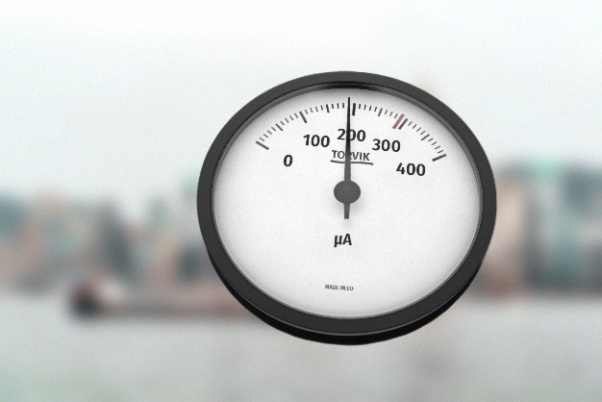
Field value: 190,µA
